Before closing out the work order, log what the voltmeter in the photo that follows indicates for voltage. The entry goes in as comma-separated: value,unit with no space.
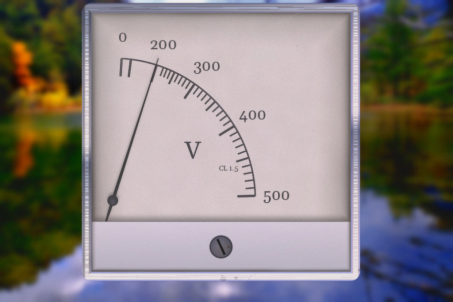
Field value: 200,V
